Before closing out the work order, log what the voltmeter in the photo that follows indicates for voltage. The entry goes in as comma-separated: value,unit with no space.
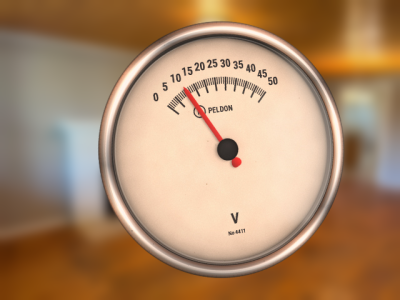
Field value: 10,V
